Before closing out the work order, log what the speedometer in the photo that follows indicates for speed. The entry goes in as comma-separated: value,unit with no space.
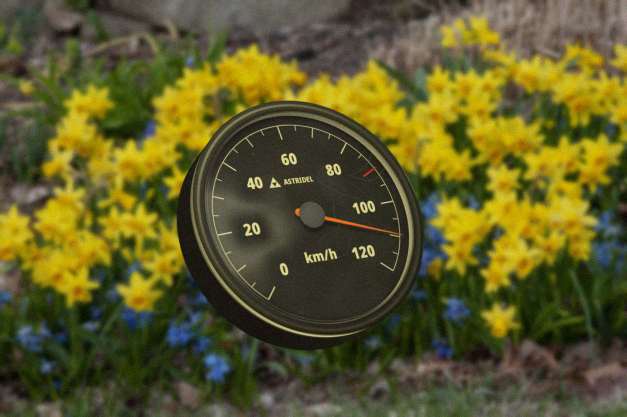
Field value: 110,km/h
